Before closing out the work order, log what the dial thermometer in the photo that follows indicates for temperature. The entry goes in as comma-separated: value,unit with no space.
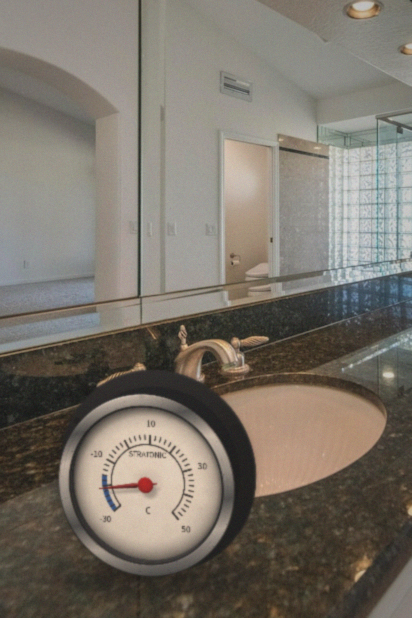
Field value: -20,°C
